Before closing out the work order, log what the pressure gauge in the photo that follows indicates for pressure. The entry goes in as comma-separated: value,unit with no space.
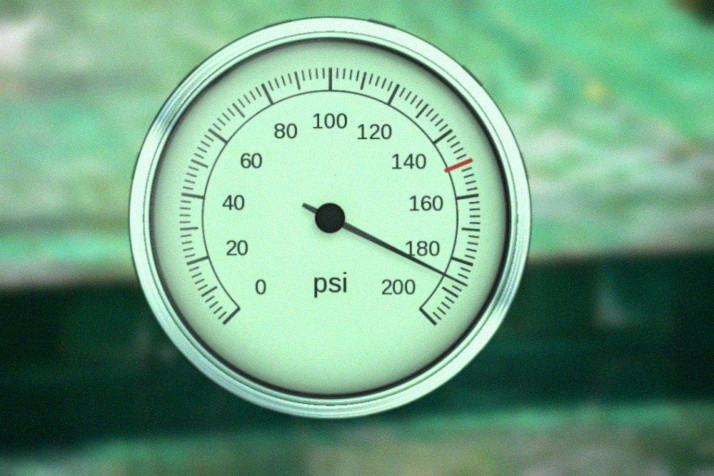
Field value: 186,psi
